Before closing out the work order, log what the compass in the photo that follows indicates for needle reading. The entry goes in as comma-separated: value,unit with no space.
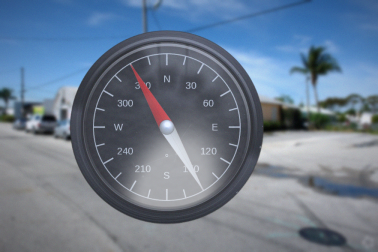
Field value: 330,°
